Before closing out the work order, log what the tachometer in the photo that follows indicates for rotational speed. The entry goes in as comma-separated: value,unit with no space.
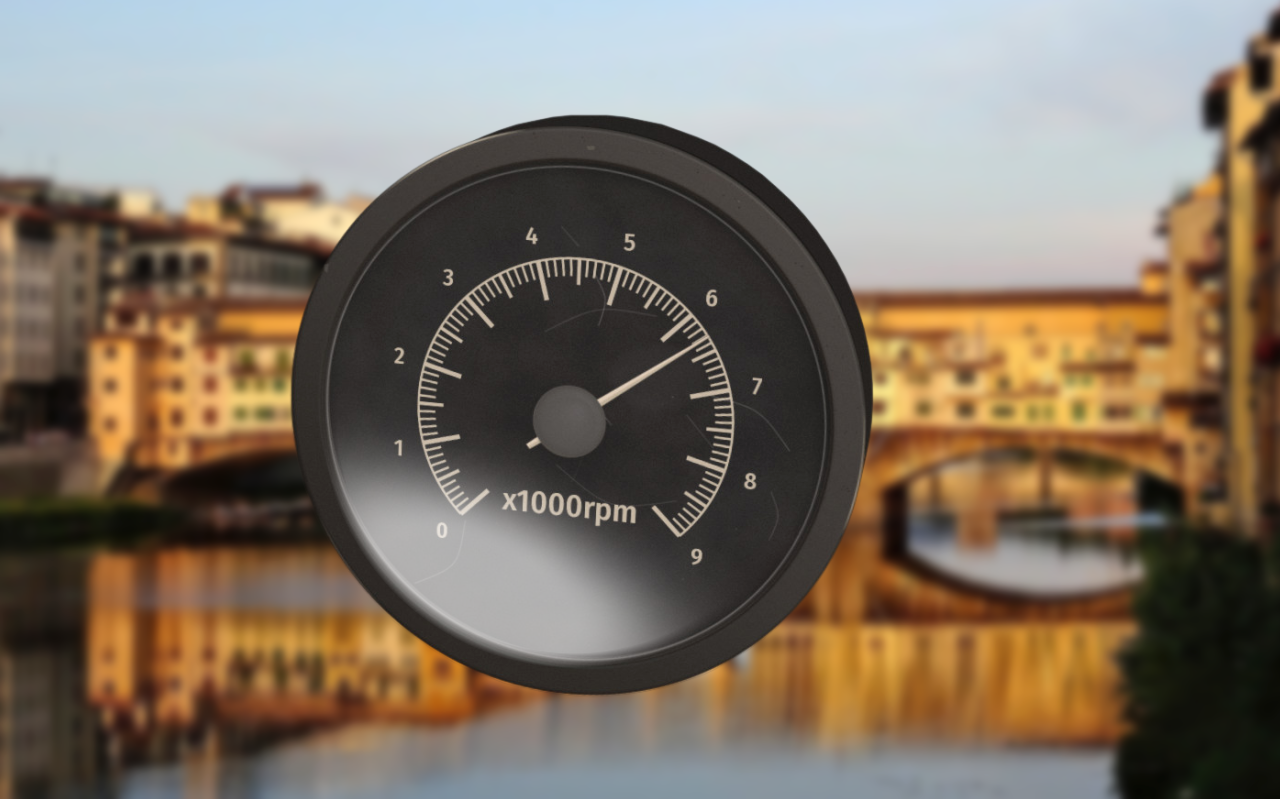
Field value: 6300,rpm
